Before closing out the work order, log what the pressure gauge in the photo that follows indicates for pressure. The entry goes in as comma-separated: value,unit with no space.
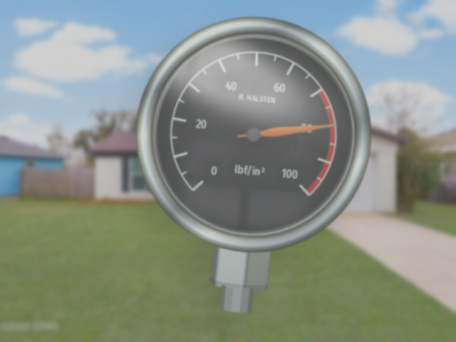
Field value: 80,psi
